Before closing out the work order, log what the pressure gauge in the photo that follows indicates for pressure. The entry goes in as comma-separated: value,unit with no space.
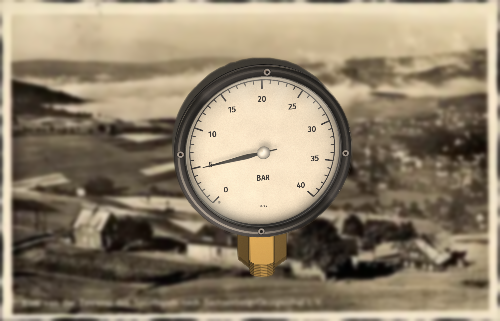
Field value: 5,bar
